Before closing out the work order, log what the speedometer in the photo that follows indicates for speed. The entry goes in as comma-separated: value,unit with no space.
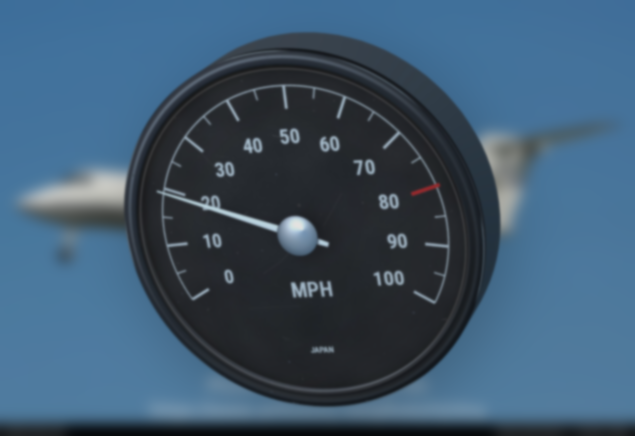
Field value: 20,mph
